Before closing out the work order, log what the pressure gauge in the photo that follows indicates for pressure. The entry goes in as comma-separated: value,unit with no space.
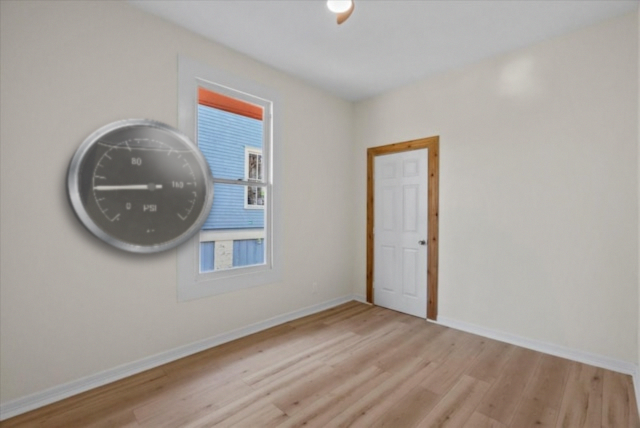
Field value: 30,psi
